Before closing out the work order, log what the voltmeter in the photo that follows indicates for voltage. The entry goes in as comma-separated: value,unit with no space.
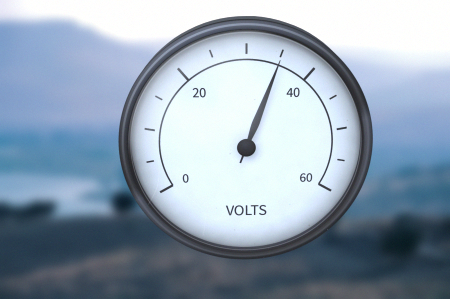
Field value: 35,V
